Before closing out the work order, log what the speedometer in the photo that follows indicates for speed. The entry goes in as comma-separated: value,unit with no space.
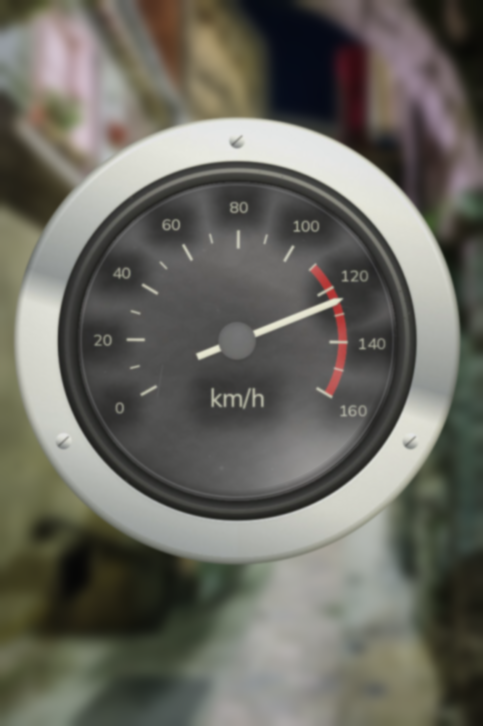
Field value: 125,km/h
